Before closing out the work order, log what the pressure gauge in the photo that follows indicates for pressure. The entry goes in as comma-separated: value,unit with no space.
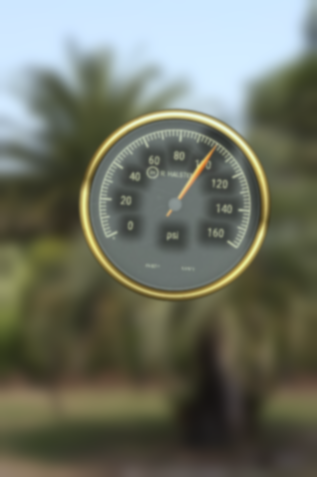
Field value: 100,psi
